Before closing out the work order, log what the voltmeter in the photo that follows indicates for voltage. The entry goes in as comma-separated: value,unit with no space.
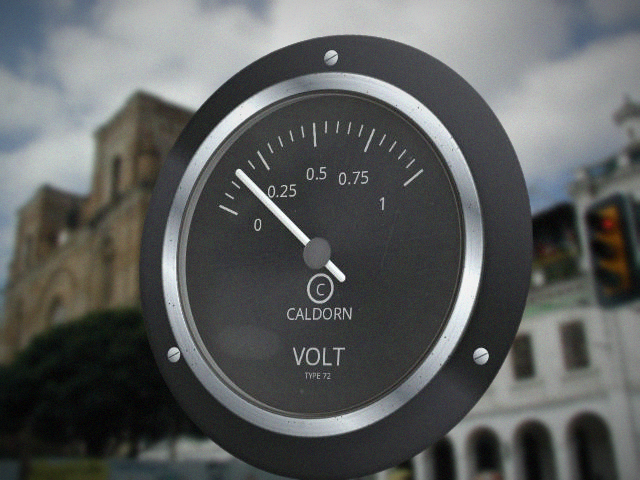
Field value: 0.15,V
